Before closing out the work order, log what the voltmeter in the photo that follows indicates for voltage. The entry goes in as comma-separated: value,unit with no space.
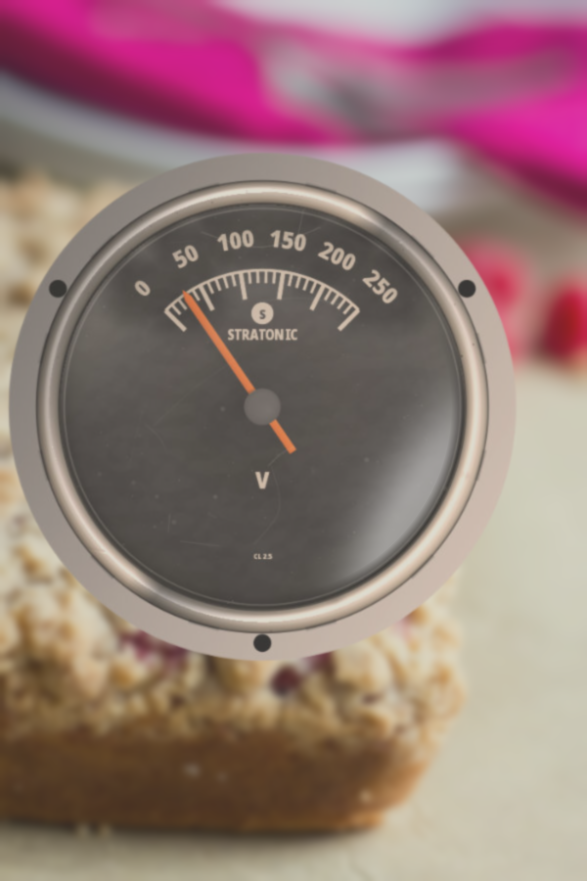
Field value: 30,V
